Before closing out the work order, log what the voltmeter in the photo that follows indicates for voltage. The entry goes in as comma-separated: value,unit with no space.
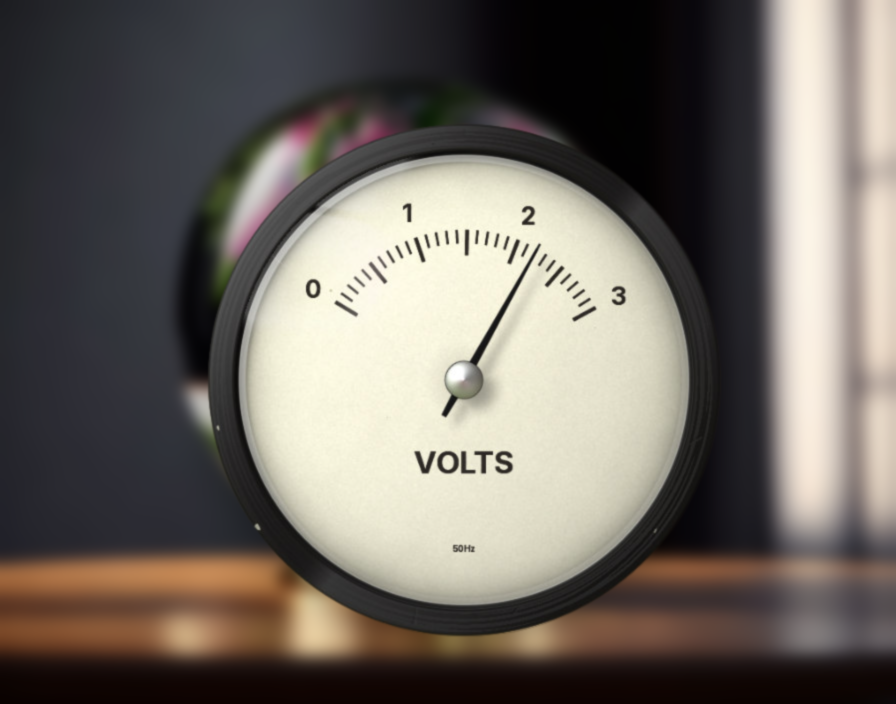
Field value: 2.2,V
